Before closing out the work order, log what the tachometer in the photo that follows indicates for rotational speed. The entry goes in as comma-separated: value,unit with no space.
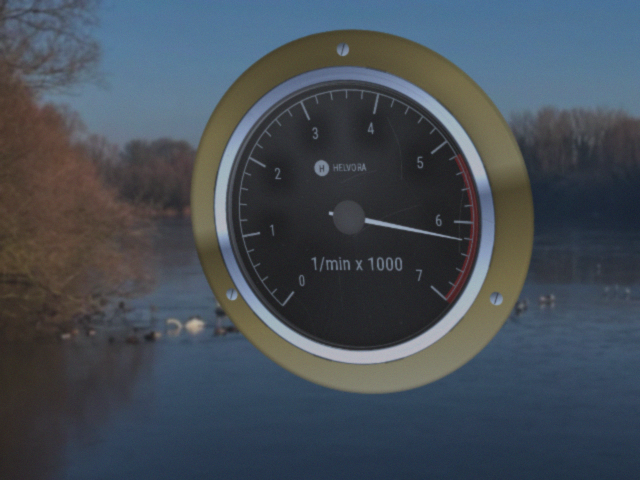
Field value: 6200,rpm
